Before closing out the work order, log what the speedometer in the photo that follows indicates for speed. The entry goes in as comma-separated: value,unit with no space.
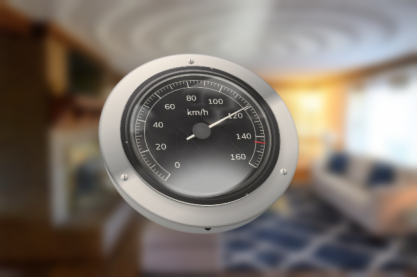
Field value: 120,km/h
